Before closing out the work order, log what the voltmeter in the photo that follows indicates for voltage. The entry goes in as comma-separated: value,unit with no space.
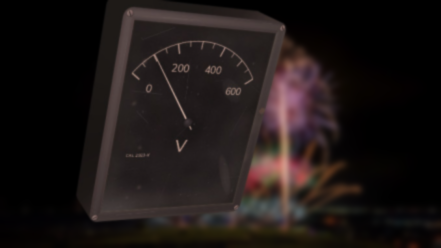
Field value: 100,V
